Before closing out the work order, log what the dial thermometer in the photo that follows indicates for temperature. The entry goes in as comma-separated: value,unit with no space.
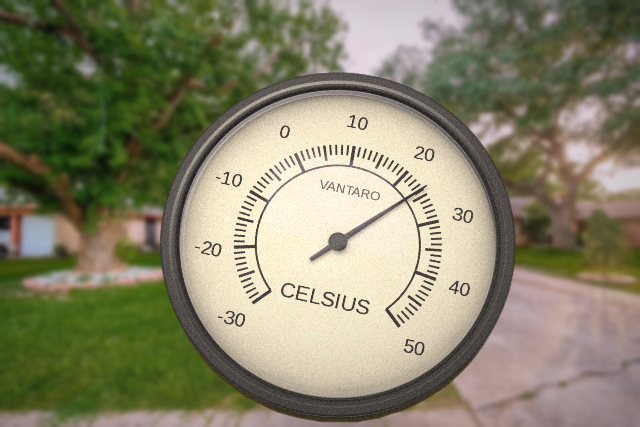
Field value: 24,°C
